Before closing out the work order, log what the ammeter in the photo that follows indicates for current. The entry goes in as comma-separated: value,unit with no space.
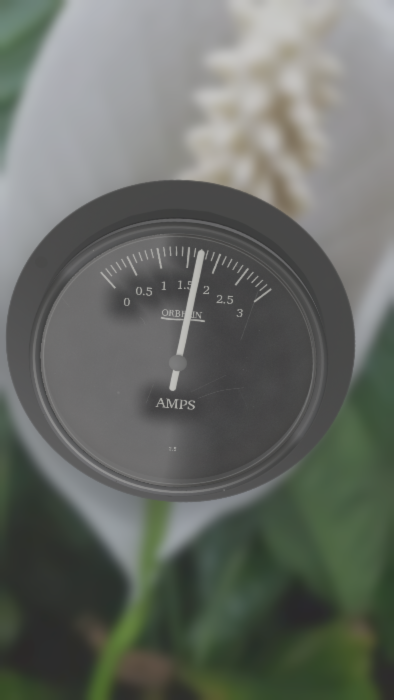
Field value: 1.7,A
